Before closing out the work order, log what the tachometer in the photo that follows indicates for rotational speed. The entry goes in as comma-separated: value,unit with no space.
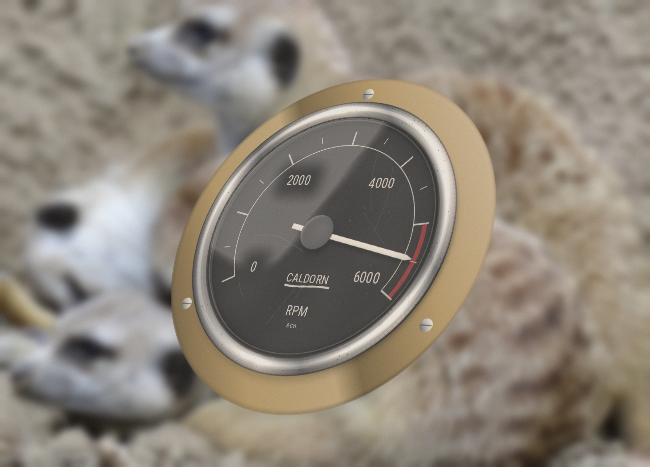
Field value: 5500,rpm
